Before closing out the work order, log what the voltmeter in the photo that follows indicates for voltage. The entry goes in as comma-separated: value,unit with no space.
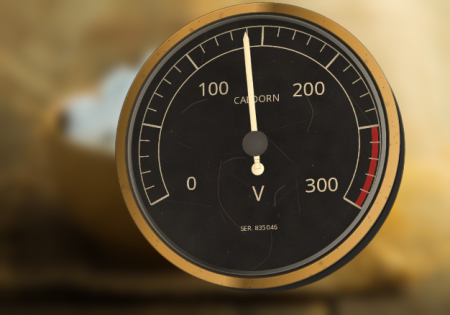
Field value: 140,V
